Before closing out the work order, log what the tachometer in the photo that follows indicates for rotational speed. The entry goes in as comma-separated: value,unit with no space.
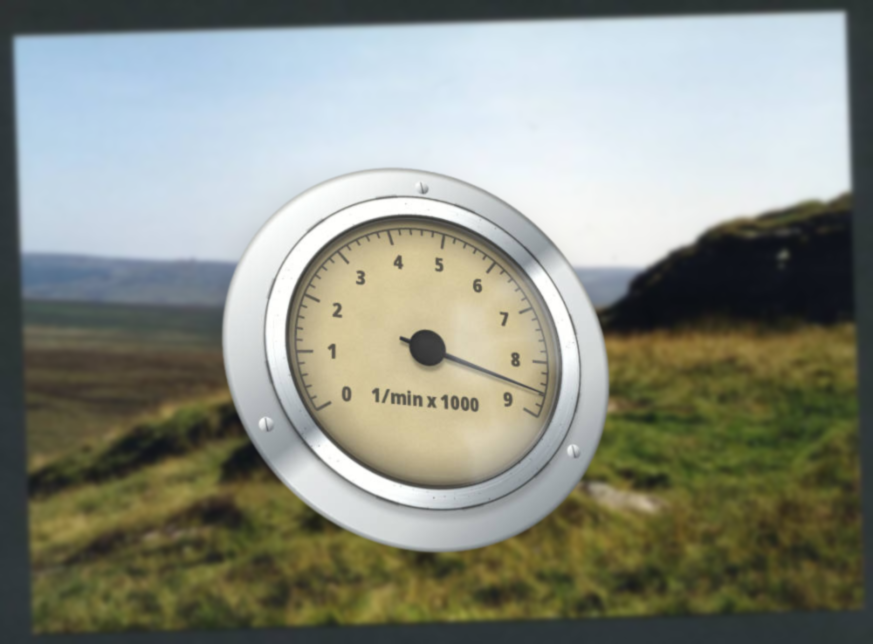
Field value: 8600,rpm
